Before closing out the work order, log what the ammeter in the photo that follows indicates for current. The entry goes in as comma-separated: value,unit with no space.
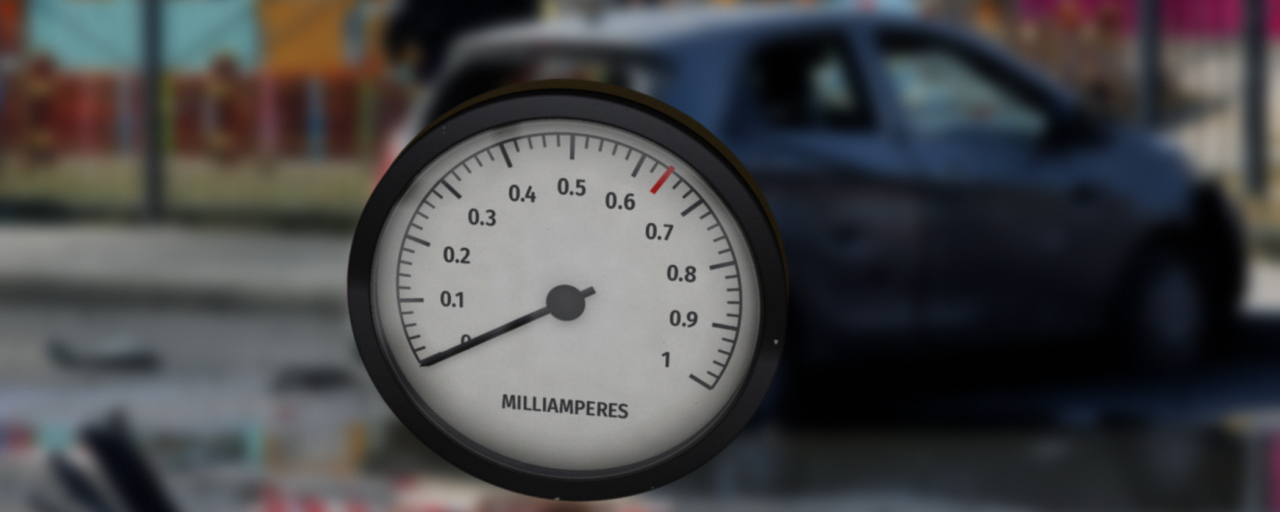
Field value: 0,mA
